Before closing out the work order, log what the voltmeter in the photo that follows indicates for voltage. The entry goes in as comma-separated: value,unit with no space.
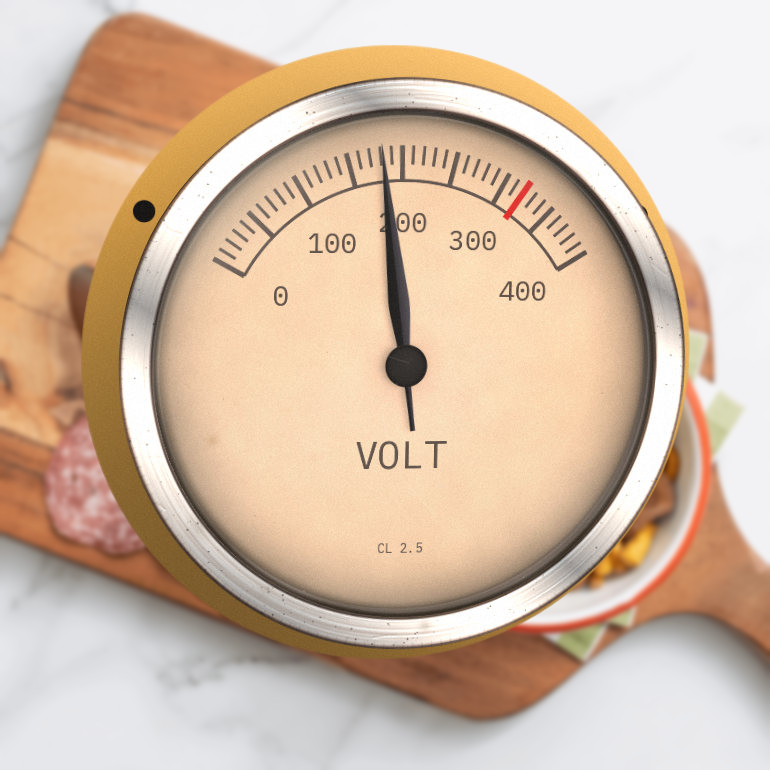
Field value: 180,V
